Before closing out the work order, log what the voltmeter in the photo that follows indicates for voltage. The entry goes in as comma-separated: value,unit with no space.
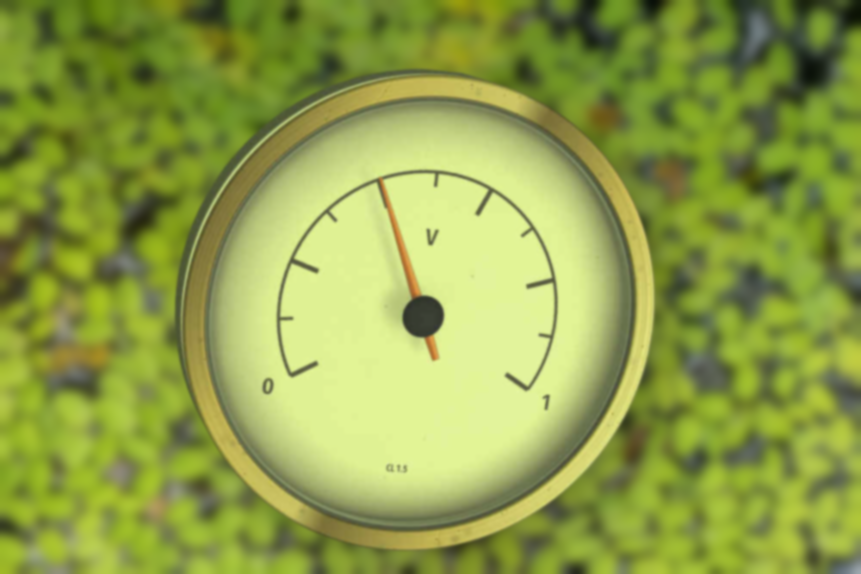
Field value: 0.4,V
